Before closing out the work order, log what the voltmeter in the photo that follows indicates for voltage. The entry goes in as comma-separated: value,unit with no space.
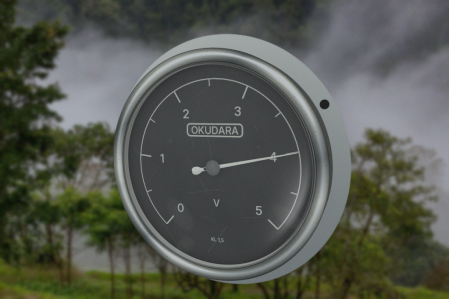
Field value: 4,V
